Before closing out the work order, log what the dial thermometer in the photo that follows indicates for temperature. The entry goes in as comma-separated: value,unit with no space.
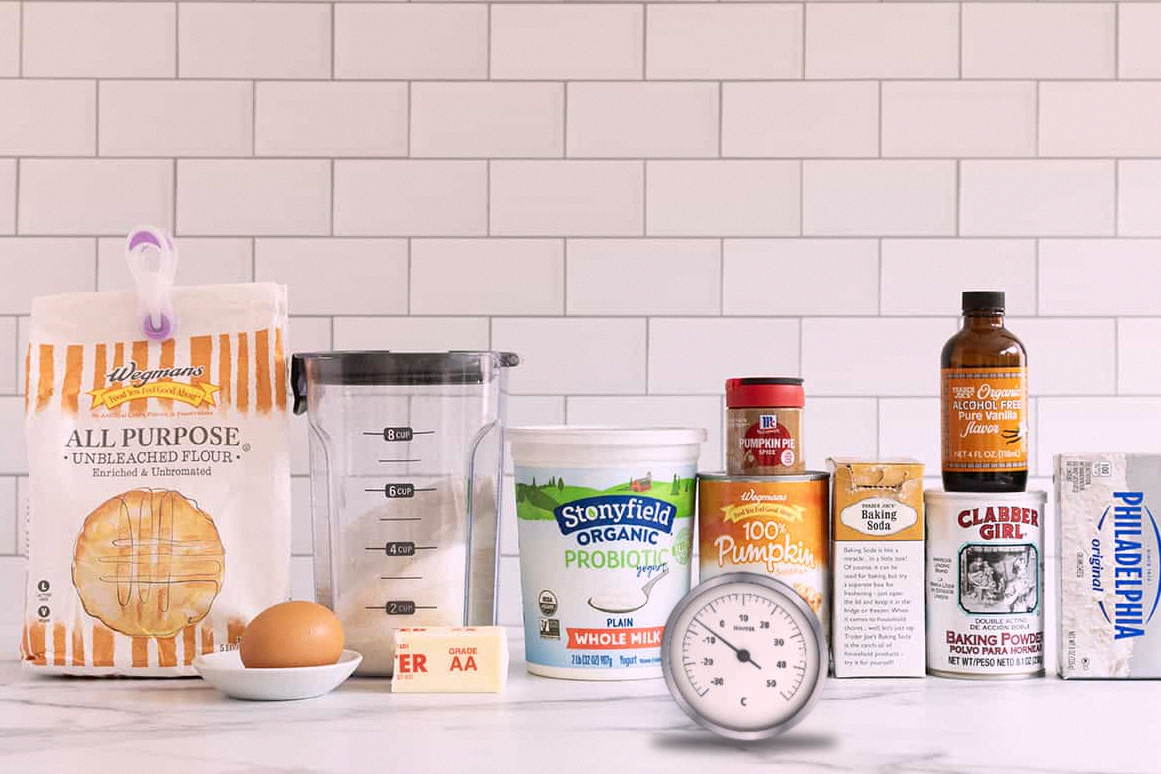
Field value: -6,°C
